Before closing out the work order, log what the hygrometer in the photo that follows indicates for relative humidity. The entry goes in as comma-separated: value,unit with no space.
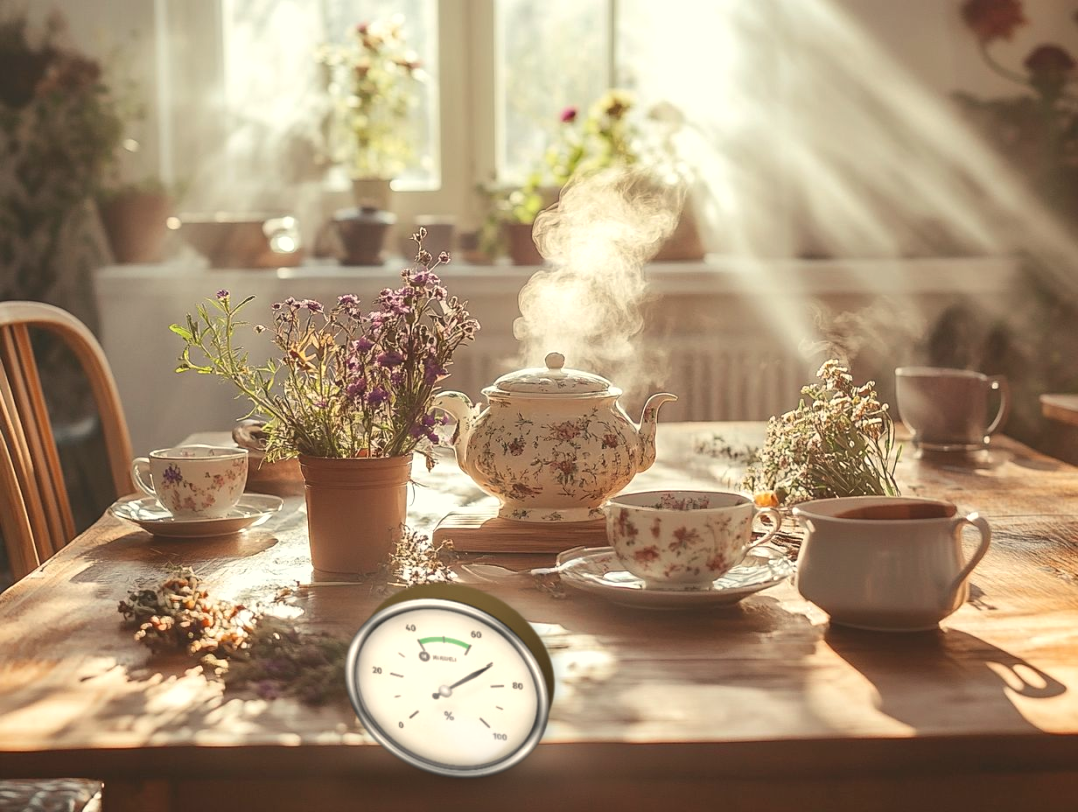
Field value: 70,%
